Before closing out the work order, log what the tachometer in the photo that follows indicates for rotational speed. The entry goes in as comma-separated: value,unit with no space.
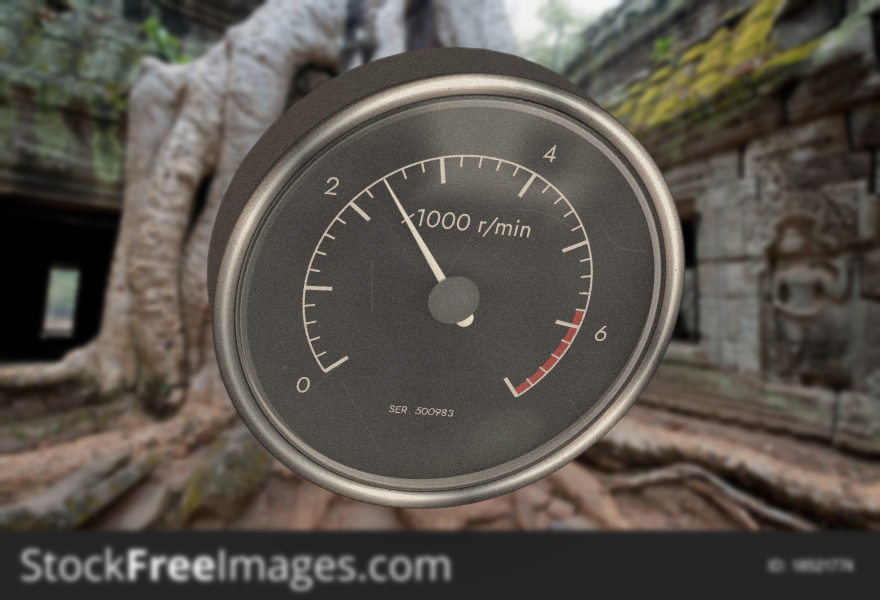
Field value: 2400,rpm
